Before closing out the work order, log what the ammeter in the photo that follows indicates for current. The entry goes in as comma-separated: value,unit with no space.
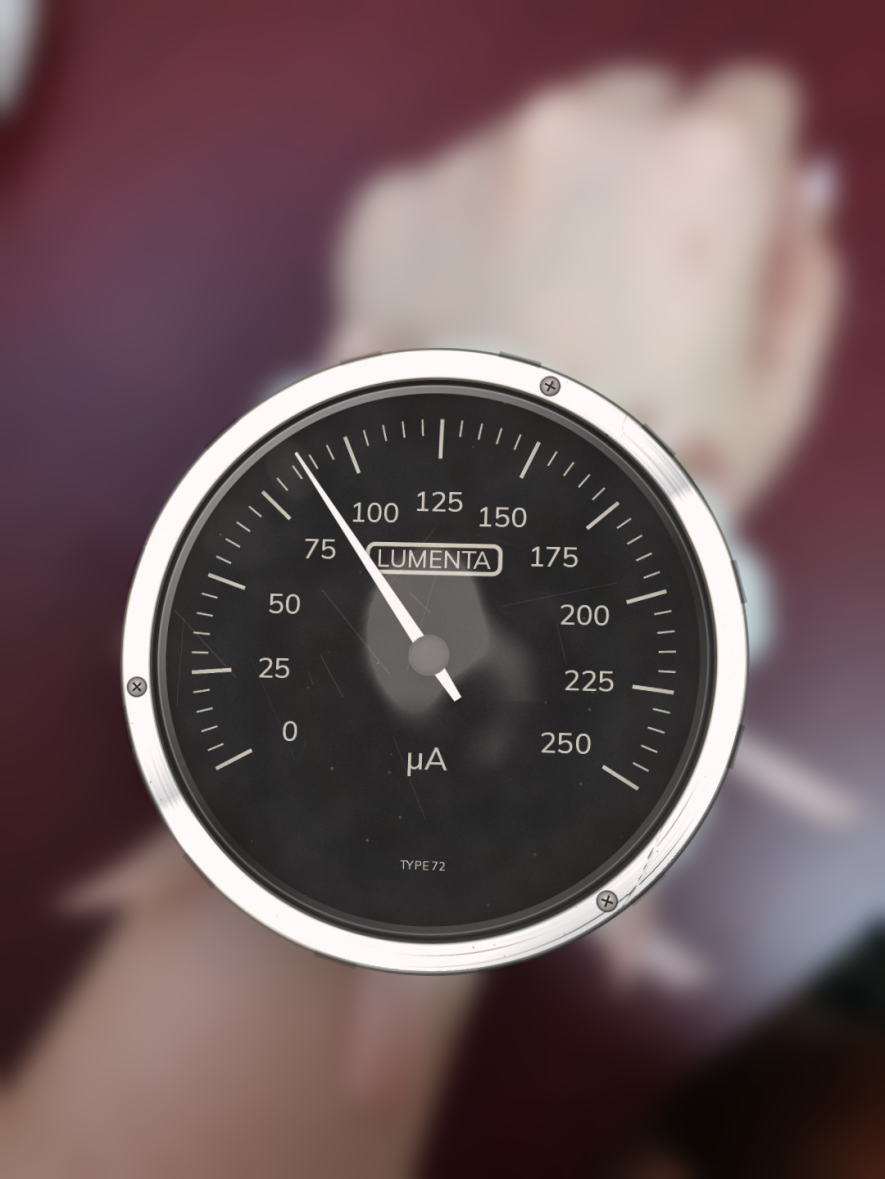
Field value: 87.5,µA
